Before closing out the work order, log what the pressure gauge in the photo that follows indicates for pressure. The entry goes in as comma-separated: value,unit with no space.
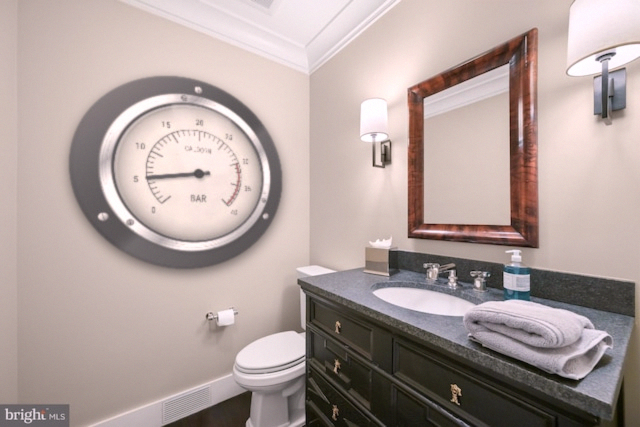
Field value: 5,bar
